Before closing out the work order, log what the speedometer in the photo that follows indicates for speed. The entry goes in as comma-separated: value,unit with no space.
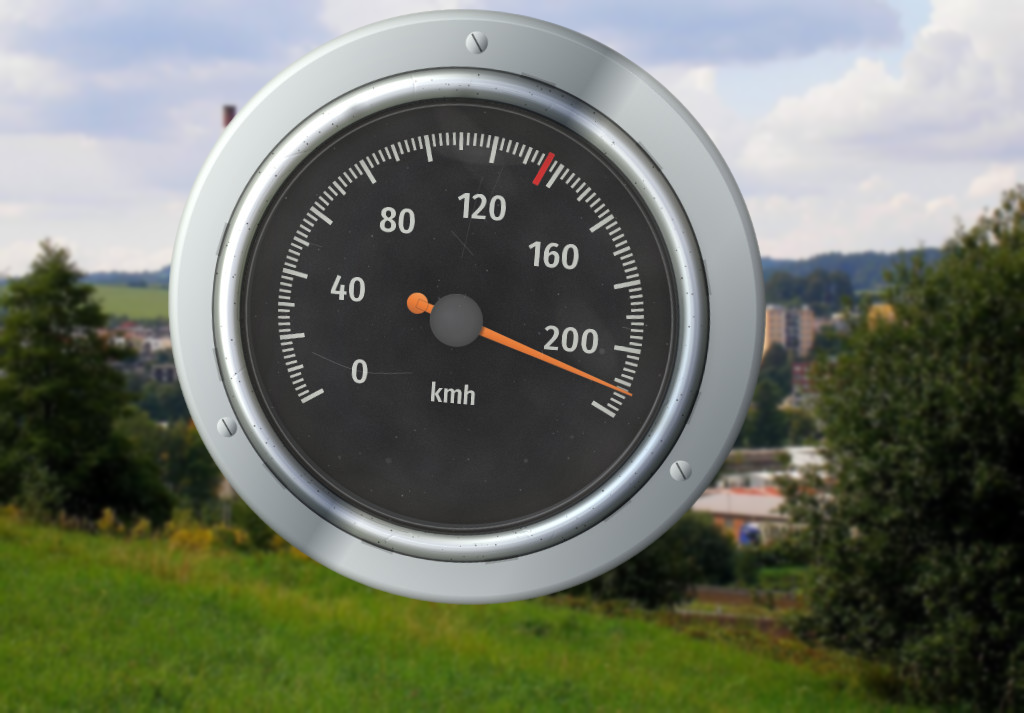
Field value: 212,km/h
